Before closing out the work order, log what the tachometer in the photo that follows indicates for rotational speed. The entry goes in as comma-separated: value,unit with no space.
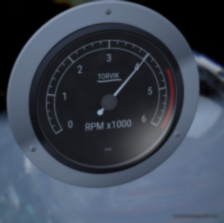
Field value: 4000,rpm
